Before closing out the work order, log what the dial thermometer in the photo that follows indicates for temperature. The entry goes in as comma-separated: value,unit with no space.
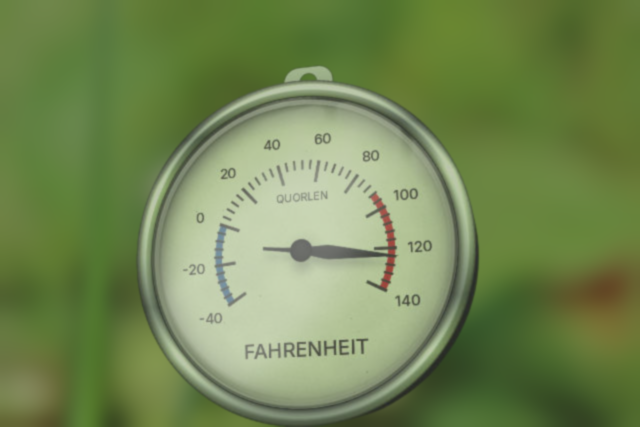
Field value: 124,°F
